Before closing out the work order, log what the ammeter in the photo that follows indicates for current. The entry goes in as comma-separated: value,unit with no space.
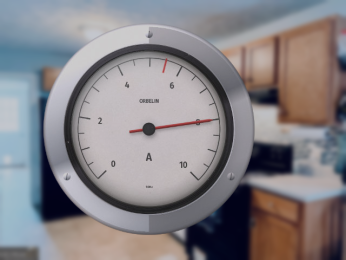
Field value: 8,A
